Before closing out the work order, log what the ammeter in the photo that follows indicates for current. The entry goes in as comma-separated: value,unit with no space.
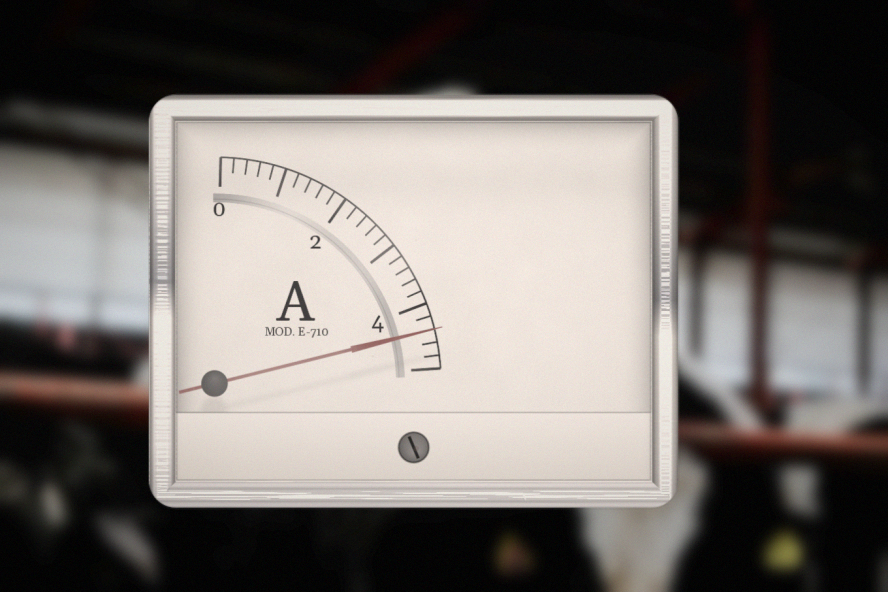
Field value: 4.4,A
